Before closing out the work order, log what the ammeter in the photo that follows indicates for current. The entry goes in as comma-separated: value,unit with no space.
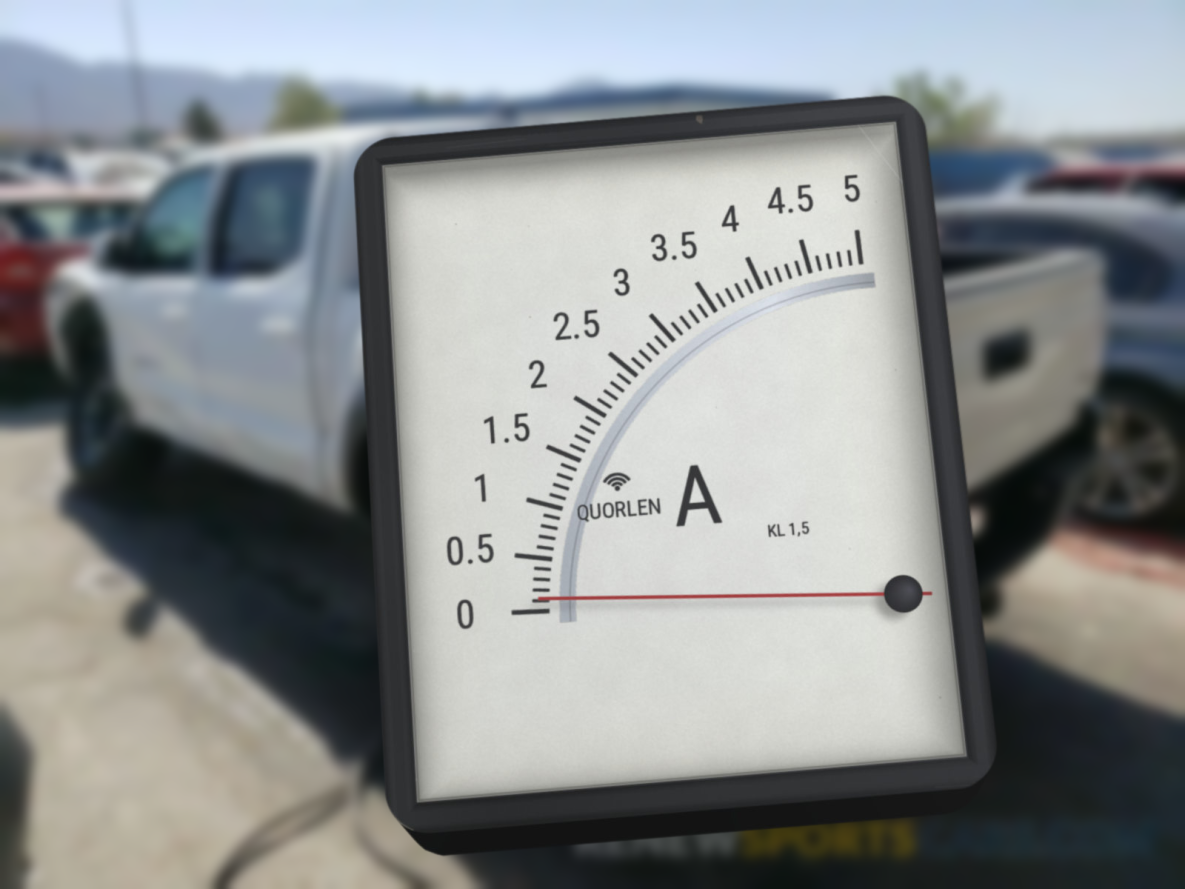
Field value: 0.1,A
